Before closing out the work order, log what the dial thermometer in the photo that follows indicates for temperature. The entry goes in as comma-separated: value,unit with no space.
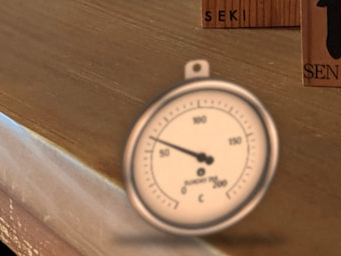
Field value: 60,°C
